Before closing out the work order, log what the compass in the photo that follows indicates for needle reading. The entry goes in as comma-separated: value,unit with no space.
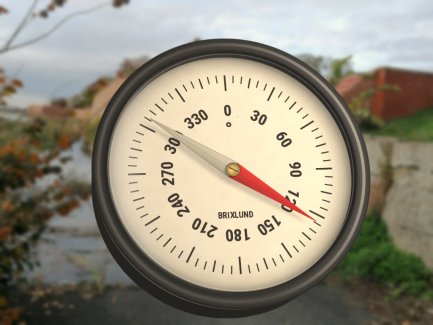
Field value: 125,°
